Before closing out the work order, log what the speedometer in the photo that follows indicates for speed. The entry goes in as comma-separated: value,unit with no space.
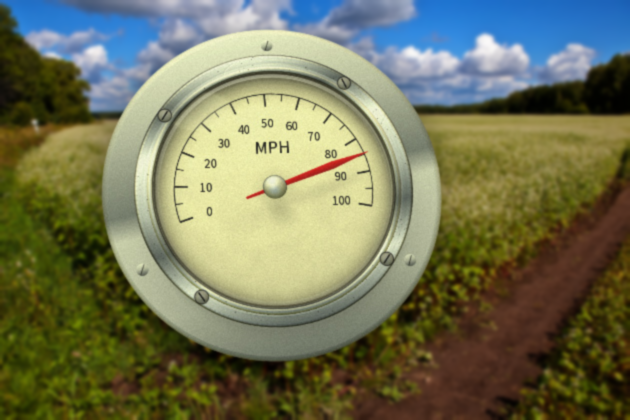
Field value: 85,mph
